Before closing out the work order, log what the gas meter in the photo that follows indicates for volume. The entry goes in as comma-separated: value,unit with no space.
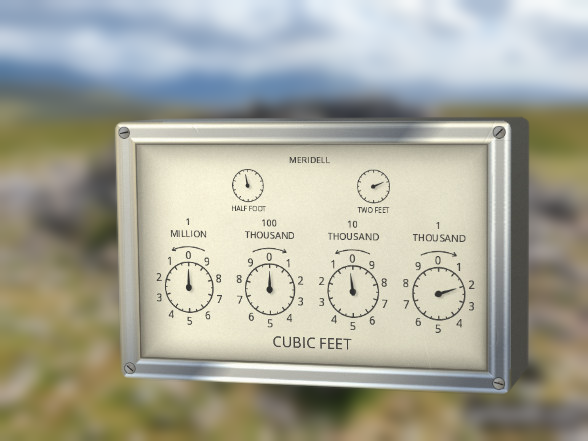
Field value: 200,ft³
